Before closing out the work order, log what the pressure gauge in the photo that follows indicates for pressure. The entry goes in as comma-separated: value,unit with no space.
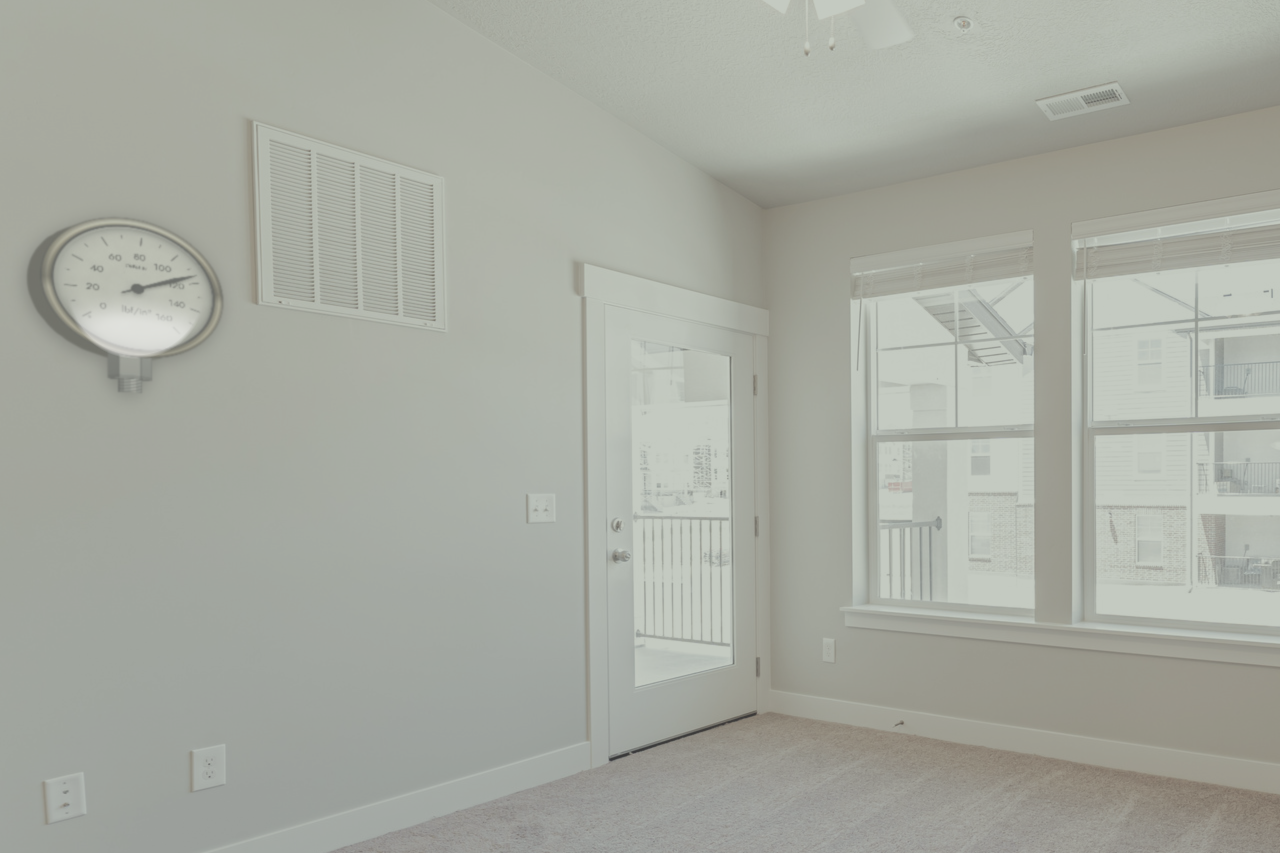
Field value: 115,psi
